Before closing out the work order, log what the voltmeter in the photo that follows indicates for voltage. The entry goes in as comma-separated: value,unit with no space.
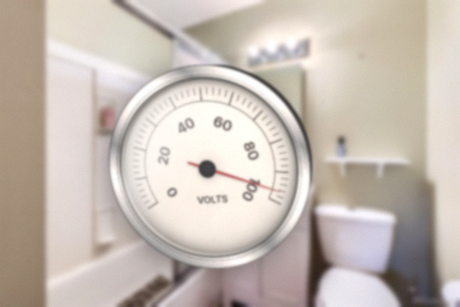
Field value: 96,V
